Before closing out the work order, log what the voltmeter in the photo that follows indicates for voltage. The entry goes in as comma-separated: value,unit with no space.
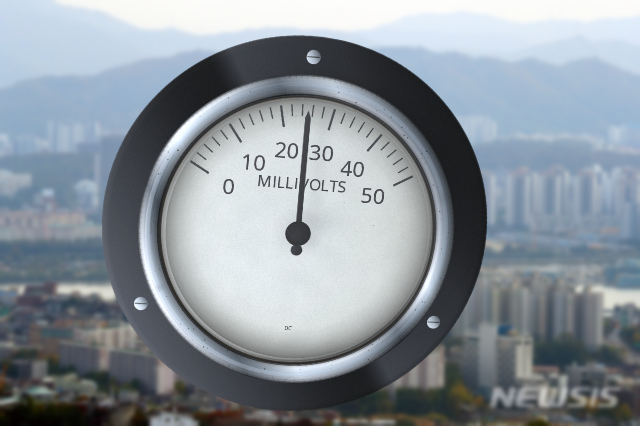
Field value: 25,mV
